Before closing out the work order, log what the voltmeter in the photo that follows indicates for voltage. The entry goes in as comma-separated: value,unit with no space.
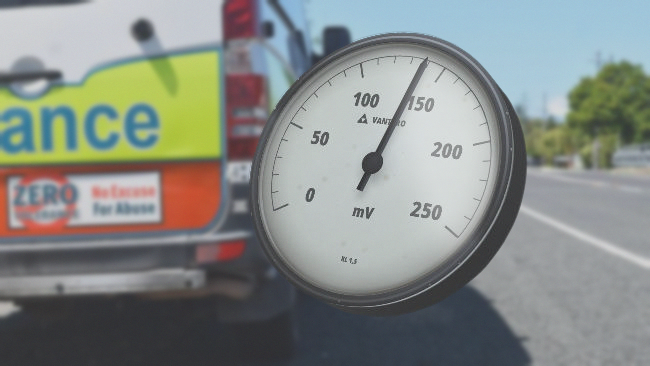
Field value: 140,mV
